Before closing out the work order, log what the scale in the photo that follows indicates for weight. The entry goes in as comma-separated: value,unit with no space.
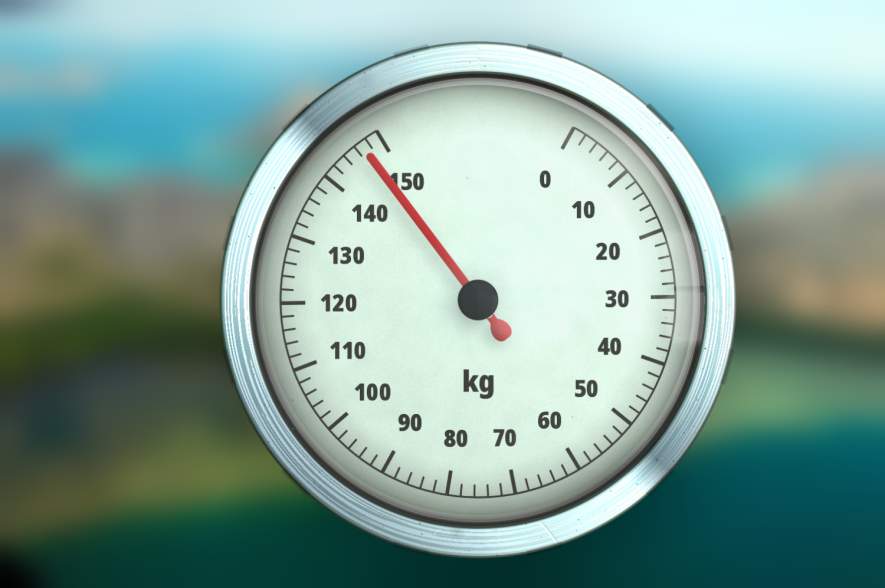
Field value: 147,kg
